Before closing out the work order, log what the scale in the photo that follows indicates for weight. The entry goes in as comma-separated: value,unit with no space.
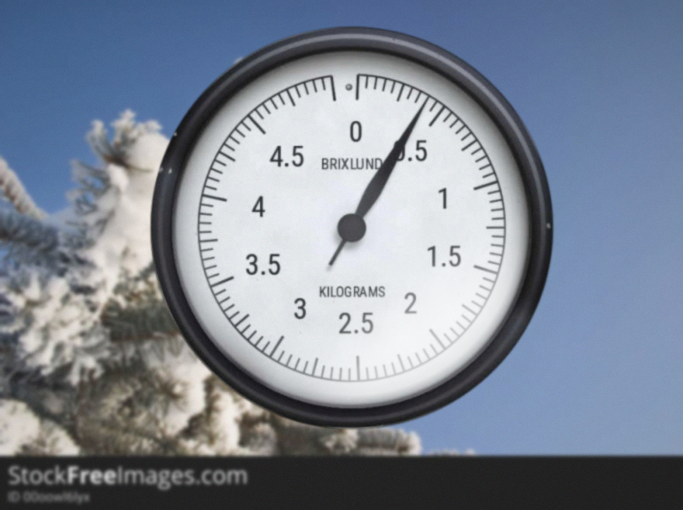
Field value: 0.4,kg
